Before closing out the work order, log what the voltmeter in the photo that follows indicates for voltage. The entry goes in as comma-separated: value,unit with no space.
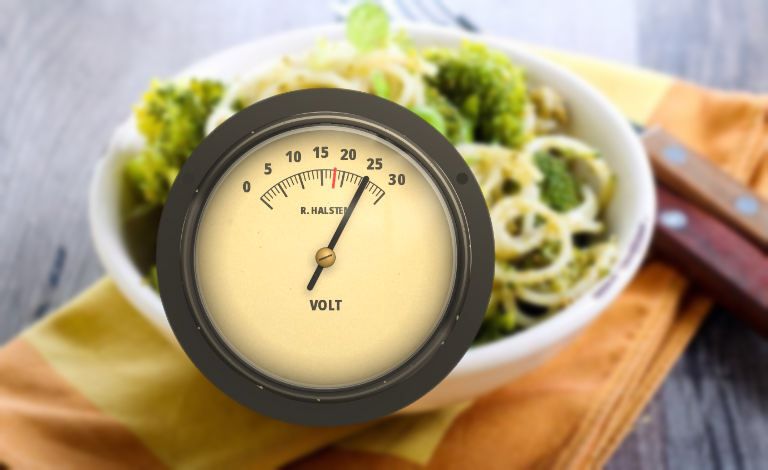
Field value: 25,V
